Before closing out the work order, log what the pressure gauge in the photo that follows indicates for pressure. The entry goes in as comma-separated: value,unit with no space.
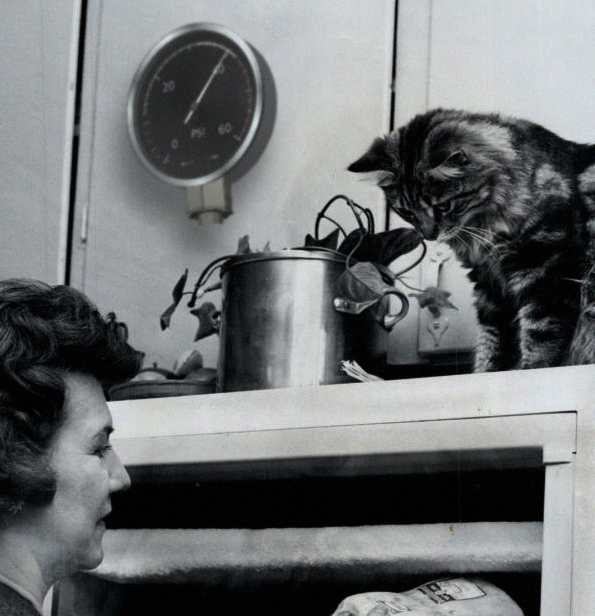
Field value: 40,psi
